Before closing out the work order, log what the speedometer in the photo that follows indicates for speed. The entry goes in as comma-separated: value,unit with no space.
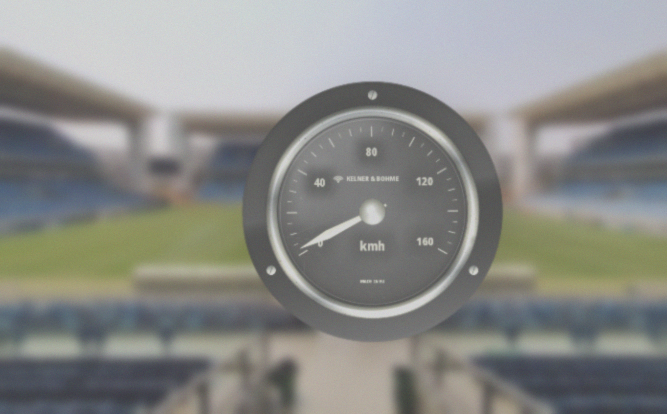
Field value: 2.5,km/h
